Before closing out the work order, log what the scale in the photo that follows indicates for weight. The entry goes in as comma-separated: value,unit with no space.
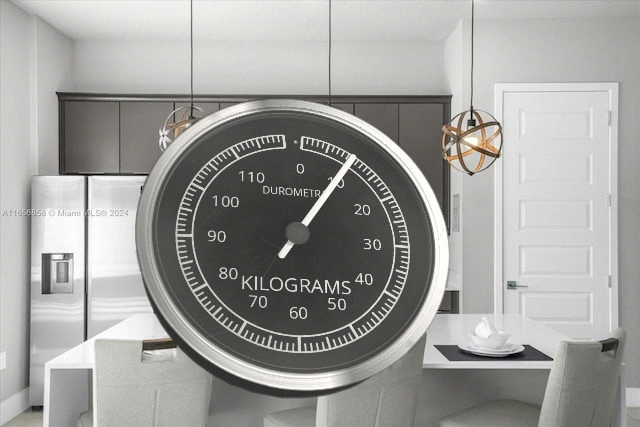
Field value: 10,kg
